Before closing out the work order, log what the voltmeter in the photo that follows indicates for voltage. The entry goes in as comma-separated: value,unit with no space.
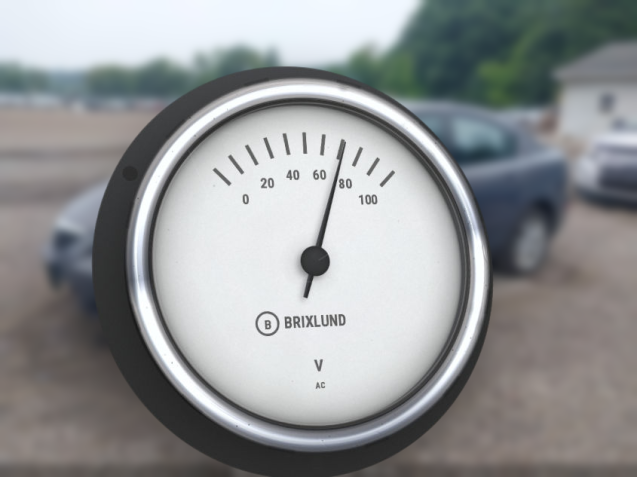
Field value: 70,V
